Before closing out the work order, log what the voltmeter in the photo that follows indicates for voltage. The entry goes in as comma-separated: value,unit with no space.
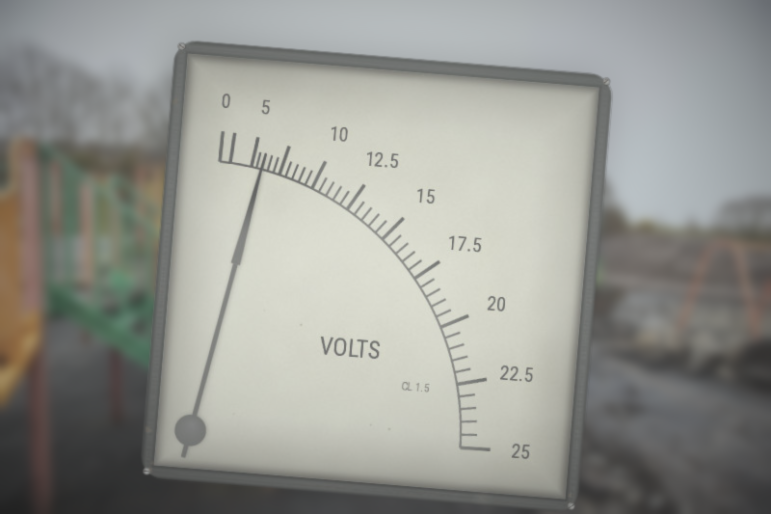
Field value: 6,V
